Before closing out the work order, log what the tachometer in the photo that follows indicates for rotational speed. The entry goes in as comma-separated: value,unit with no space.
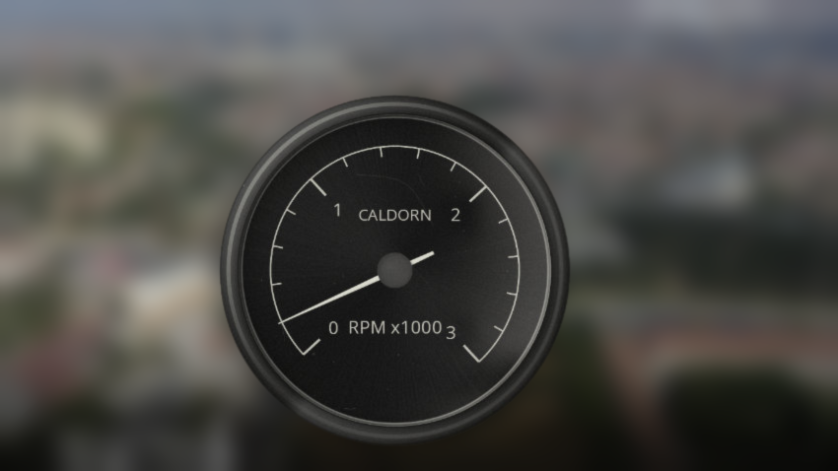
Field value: 200,rpm
